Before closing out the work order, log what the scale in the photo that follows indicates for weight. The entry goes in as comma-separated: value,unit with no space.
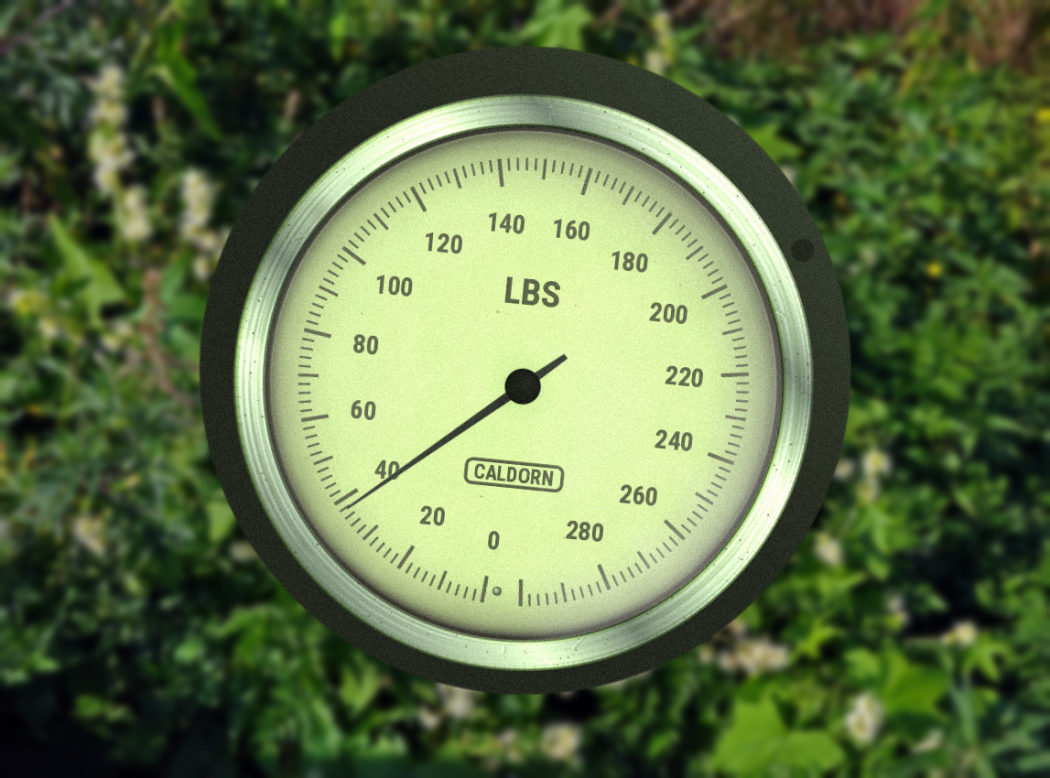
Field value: 38,lb
